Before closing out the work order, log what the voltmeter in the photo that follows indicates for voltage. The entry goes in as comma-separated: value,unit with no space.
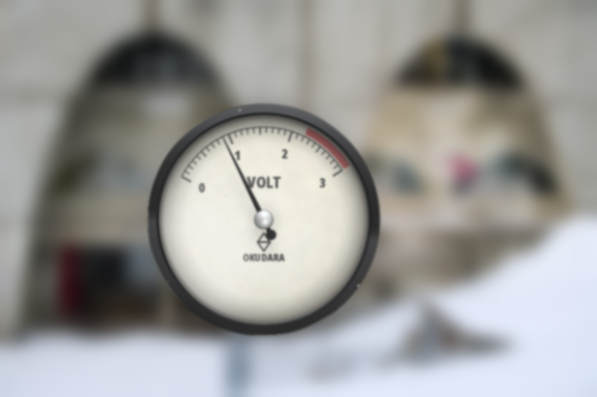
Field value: 0.9,V
